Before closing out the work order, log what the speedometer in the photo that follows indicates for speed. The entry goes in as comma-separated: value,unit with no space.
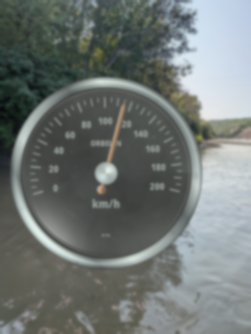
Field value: 115,km/h
